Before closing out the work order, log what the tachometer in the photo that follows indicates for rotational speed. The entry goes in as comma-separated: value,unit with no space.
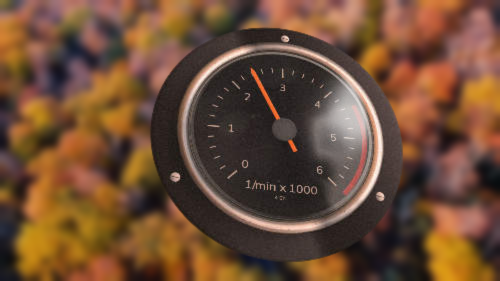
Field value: 2400,rpm
